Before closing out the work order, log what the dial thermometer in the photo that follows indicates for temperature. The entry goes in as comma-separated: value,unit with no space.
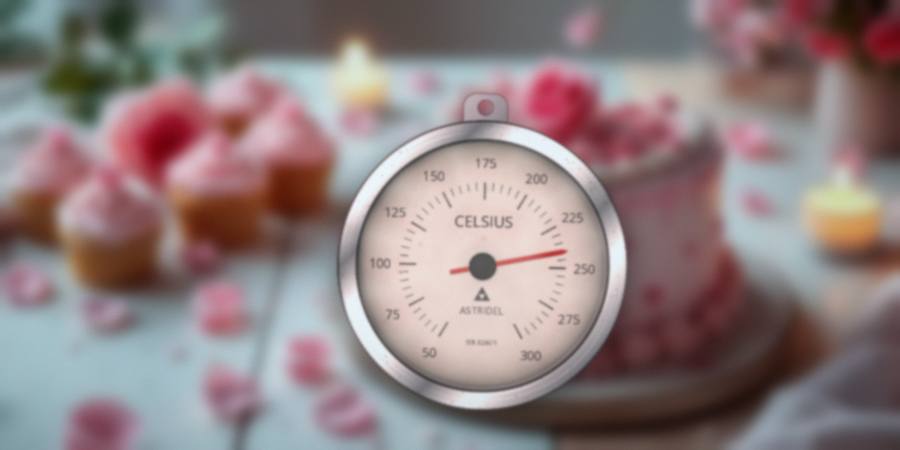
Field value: 240,°C
